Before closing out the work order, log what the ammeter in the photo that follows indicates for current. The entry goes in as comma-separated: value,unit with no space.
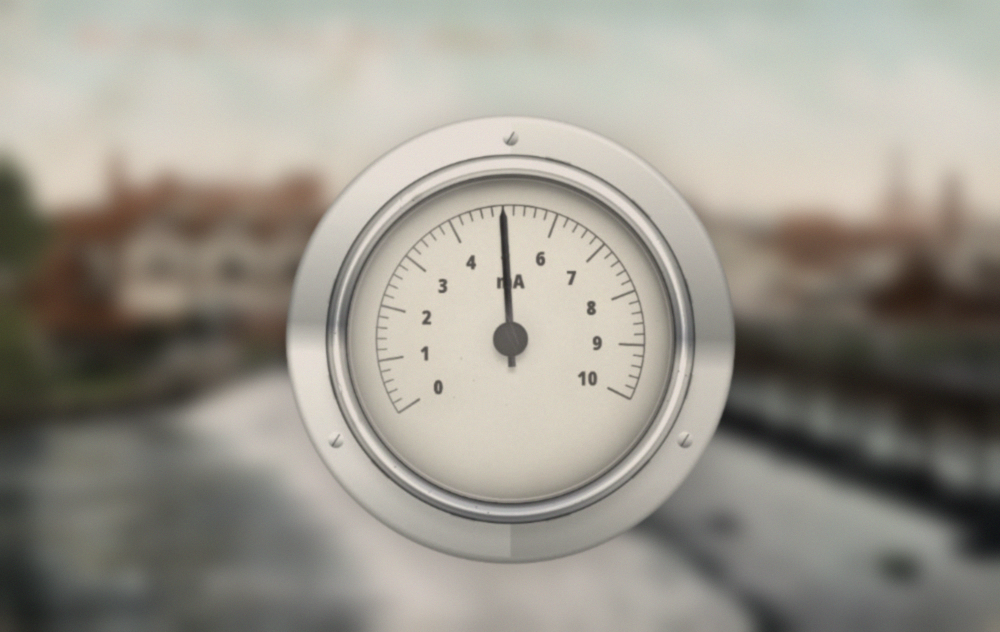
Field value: 5,mA
